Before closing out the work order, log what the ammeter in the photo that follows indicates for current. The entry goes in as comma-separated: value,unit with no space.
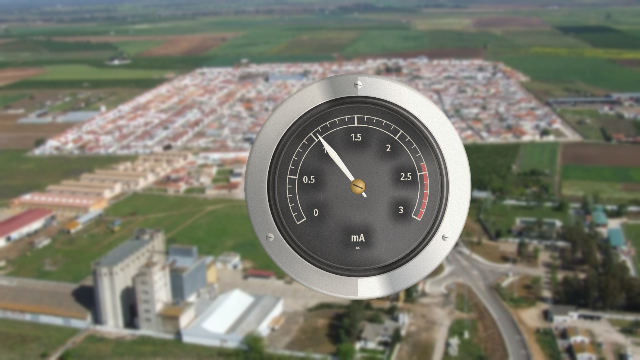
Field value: 1.05,mA
